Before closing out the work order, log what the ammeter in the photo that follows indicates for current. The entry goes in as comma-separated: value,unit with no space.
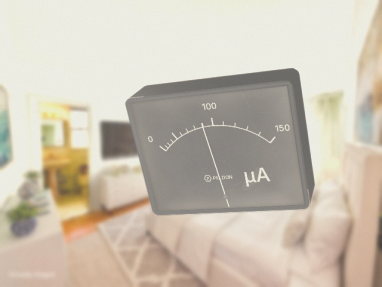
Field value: 90,µA
